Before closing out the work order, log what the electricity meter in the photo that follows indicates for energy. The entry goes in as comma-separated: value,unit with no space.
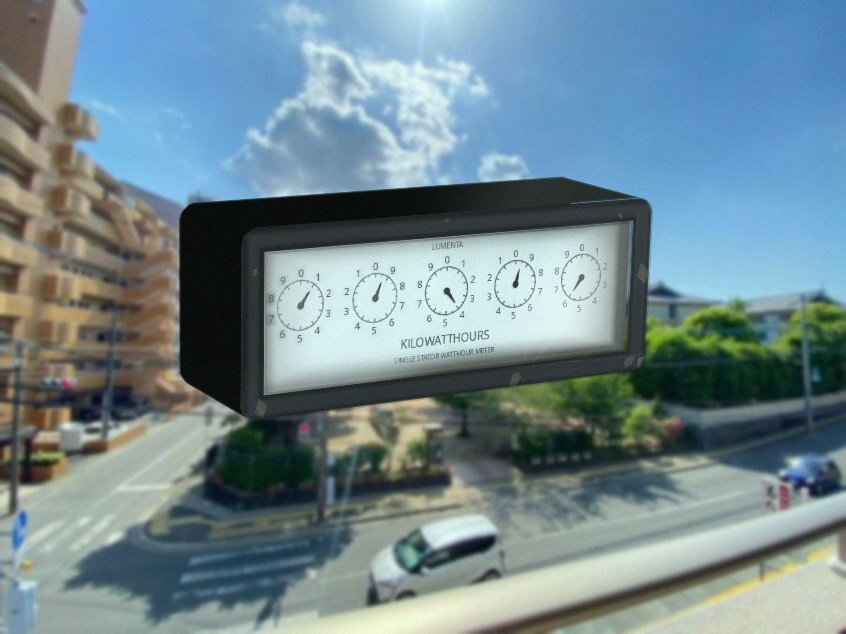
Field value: 9396,kWh
